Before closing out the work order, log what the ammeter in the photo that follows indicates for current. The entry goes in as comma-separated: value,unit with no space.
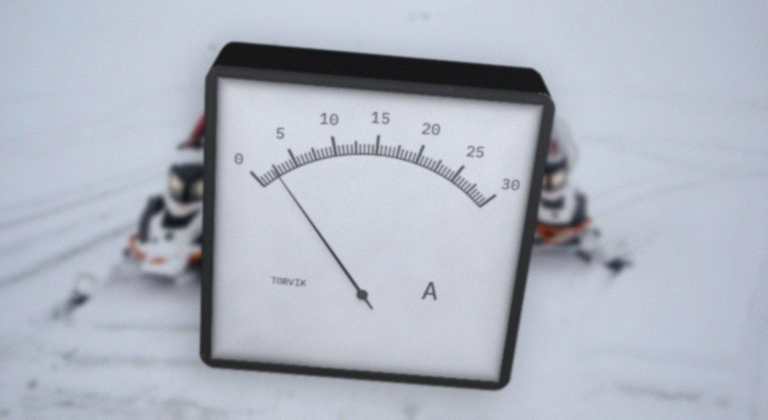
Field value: 2.5,A
